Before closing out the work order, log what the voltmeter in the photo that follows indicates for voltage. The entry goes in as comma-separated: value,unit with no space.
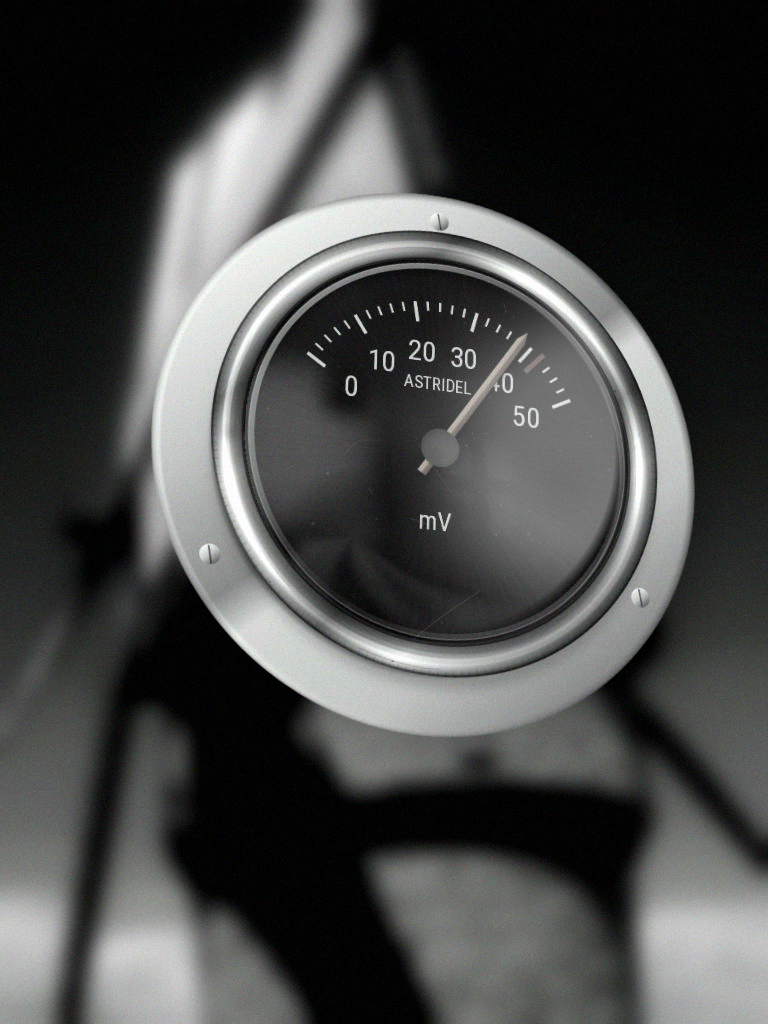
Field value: 38,mV
